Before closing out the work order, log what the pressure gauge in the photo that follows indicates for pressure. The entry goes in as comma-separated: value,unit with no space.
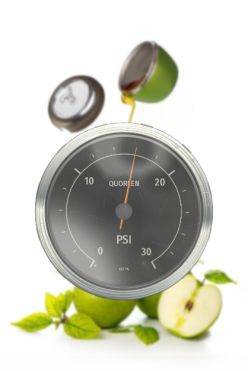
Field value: 16,psi
